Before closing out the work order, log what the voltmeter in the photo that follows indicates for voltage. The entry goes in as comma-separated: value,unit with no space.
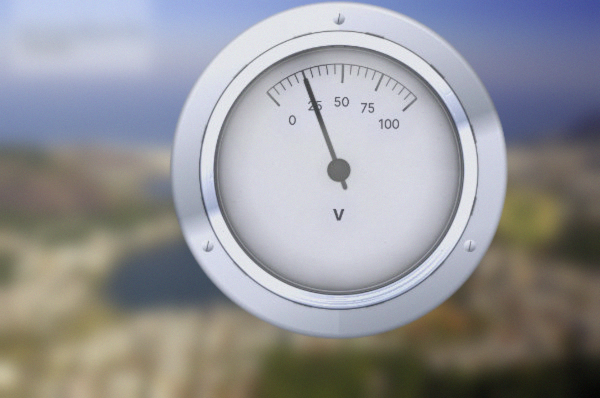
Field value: 25,V
